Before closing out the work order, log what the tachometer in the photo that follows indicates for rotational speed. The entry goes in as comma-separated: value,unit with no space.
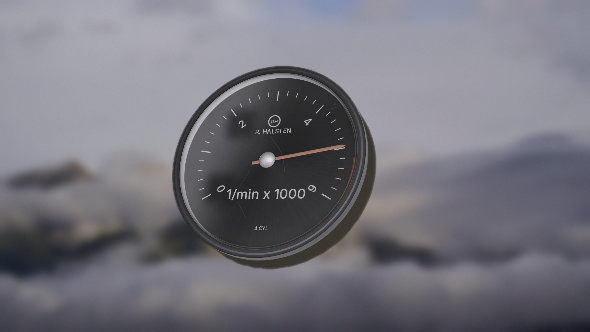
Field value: 5000,rpm
